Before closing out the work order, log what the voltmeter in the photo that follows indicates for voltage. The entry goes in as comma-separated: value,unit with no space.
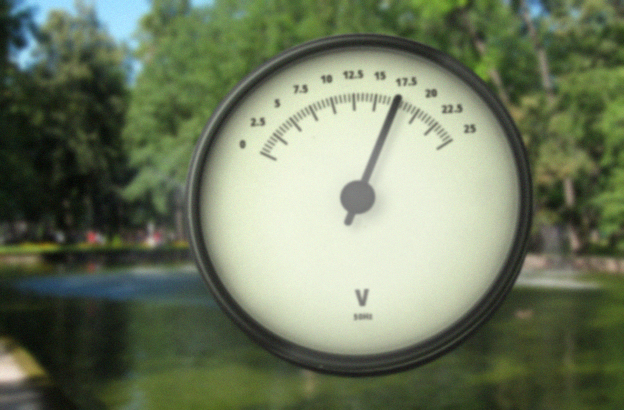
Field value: 17.5,V
